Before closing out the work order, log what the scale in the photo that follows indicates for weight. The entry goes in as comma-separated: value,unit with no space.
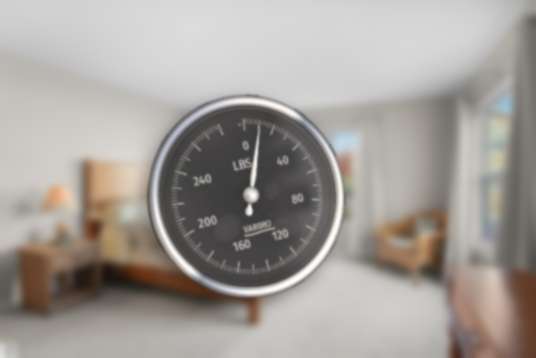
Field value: 10,lb
